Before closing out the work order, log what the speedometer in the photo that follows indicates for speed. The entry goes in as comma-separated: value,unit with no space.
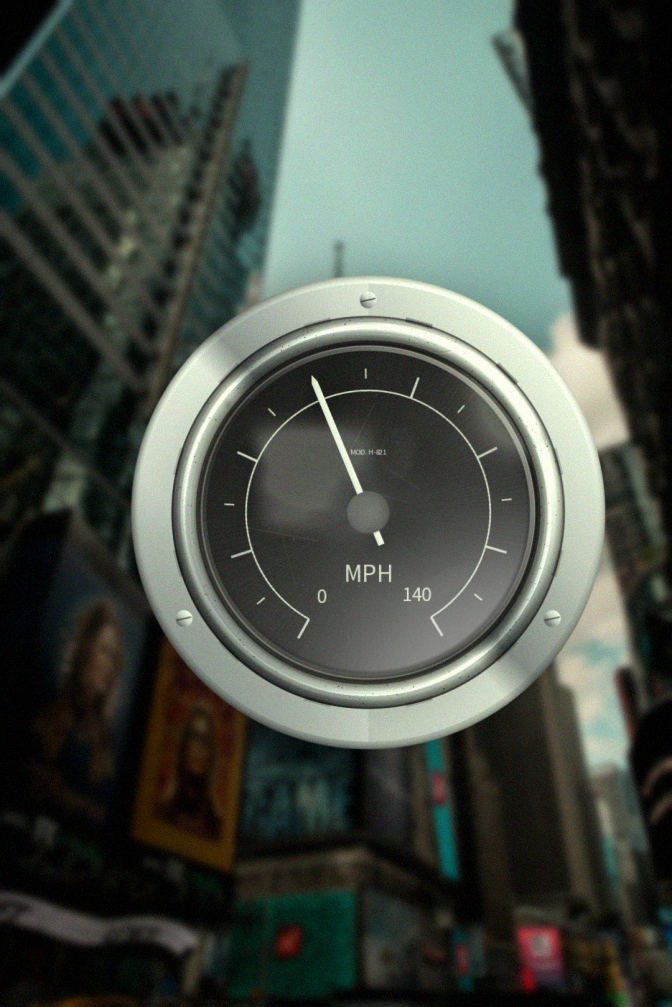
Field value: 60,mph
